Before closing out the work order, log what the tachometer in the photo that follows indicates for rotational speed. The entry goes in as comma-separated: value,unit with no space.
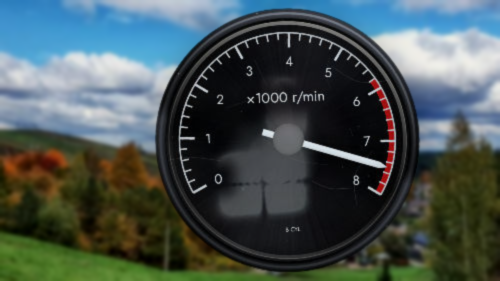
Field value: 7500,rpm
